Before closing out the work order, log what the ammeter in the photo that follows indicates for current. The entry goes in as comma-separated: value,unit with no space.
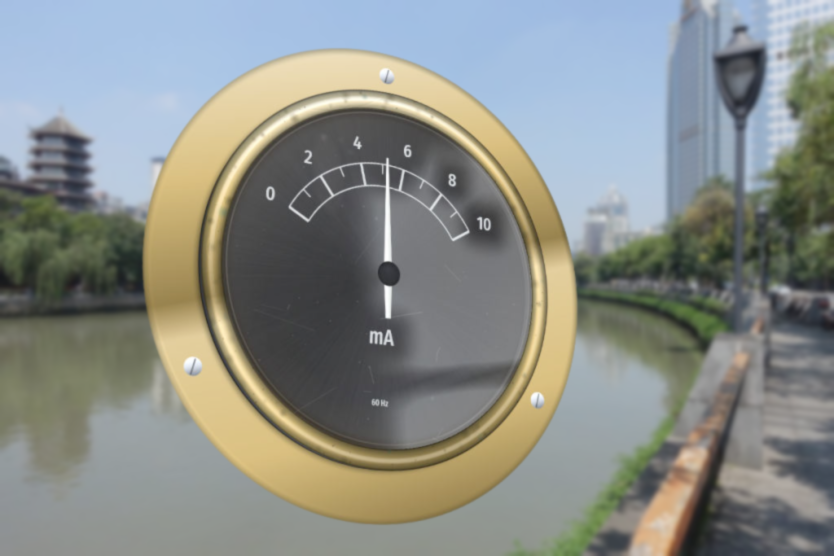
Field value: 5,mA
